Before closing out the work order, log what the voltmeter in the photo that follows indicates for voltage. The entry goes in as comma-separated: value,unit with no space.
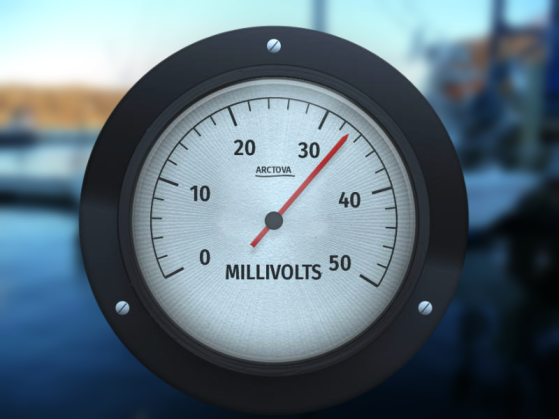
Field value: 33,mV
